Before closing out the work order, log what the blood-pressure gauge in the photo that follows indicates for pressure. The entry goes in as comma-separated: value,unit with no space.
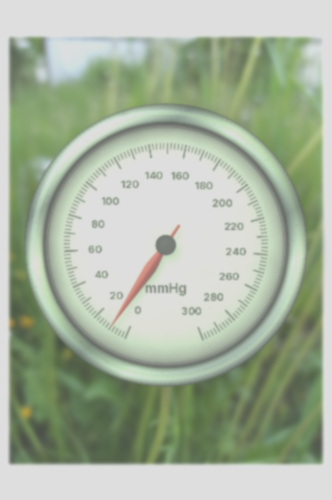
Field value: 10,mmHg
